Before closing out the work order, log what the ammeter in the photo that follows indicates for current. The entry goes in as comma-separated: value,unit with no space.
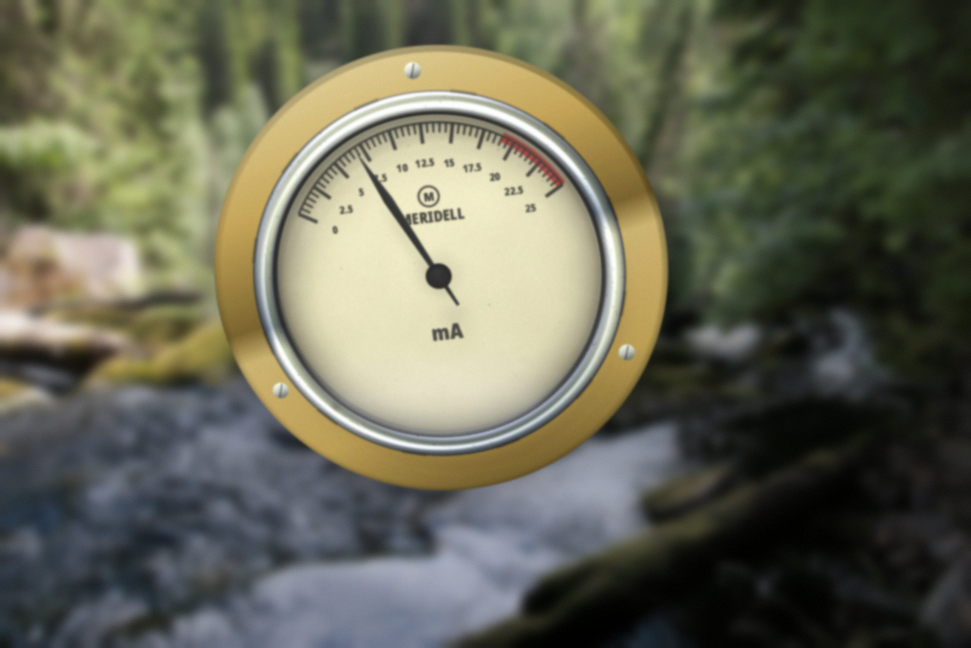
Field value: 7,mA
